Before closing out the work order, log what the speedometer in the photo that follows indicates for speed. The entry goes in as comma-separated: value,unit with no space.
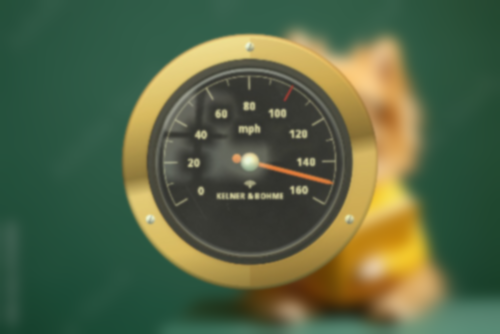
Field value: 150,mph
